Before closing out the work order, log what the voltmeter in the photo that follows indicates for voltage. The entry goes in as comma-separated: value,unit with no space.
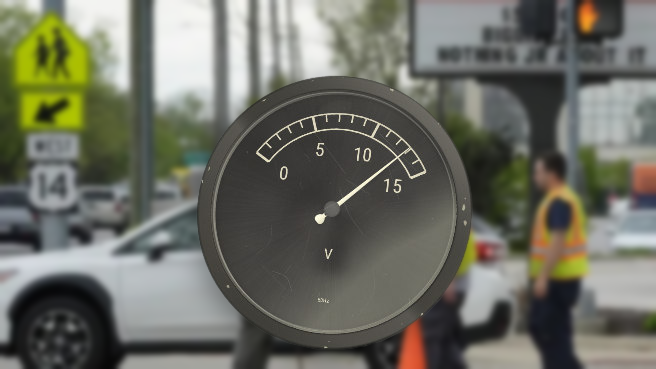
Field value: 13,V
